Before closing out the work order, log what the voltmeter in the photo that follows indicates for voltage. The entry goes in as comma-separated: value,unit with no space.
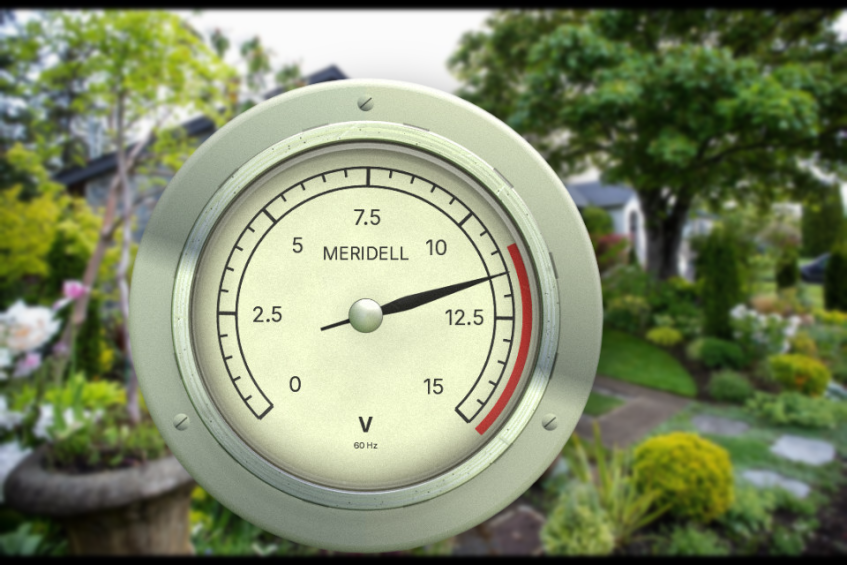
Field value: 11.5,V
